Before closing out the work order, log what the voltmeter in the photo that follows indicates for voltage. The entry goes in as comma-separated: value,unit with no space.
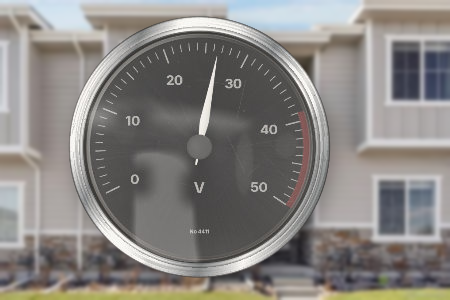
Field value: 26.5,V
